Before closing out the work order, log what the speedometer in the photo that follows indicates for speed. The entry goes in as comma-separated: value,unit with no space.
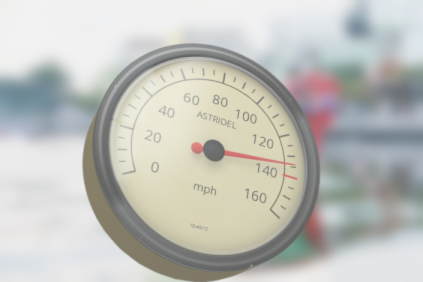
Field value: 135,mph
